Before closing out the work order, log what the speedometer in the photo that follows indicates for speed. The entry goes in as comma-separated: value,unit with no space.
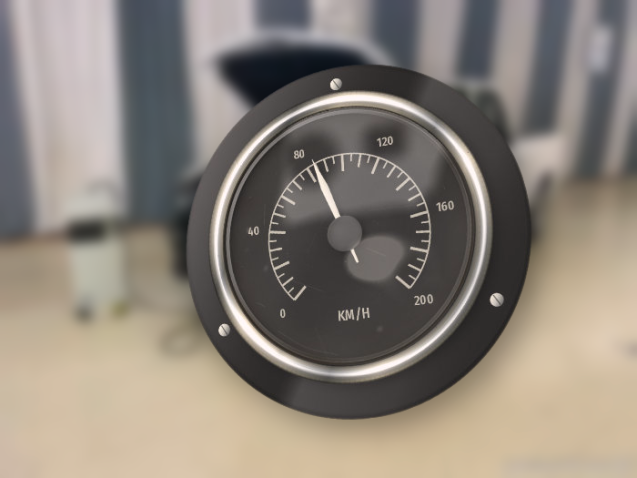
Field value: 85,km/h
